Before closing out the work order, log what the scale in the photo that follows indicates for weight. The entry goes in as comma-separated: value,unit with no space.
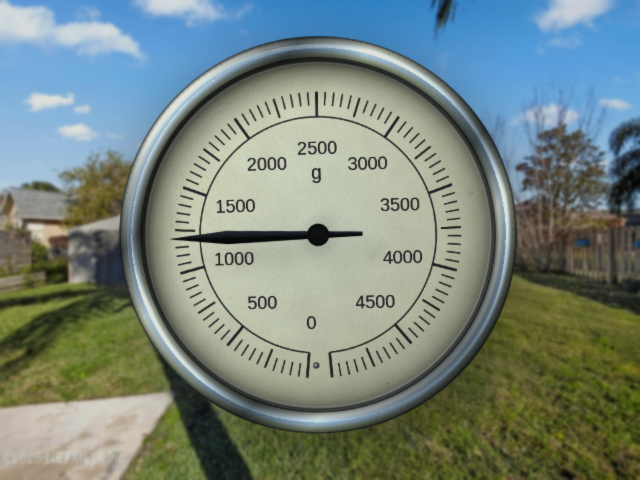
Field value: 1200,g
